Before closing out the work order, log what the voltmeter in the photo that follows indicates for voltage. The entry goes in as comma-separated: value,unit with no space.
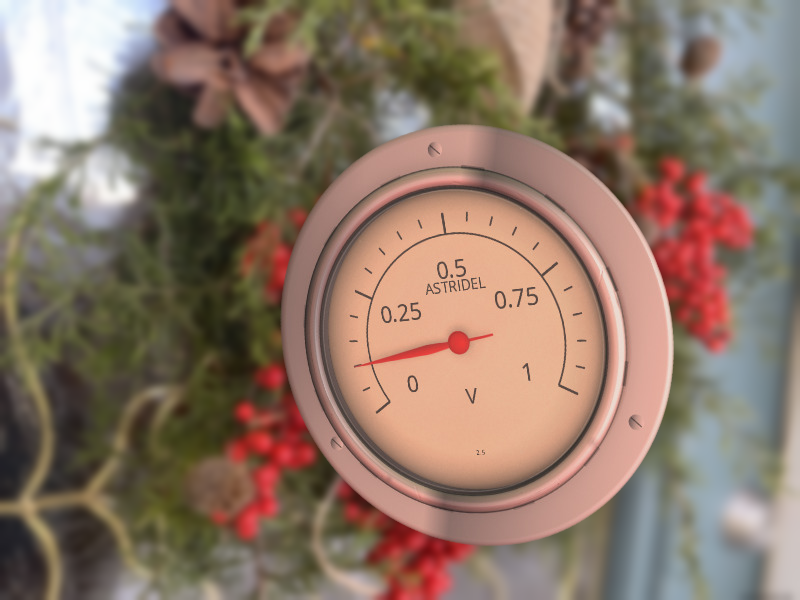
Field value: 0.1,V
